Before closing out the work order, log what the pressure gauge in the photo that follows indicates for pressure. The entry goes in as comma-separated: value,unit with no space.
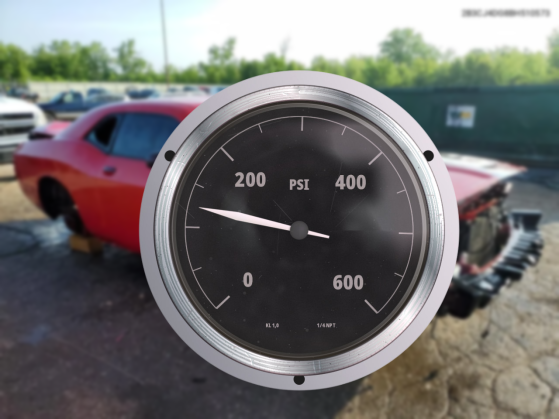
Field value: 125,psi
